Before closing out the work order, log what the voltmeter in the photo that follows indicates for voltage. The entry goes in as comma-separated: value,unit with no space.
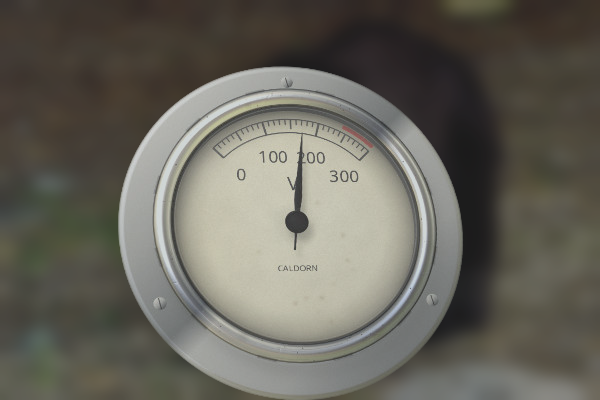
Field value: 170,V
